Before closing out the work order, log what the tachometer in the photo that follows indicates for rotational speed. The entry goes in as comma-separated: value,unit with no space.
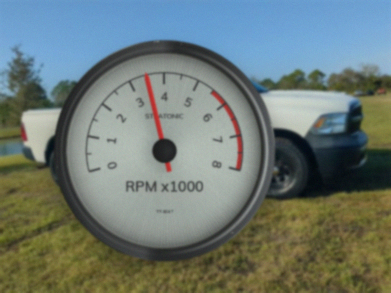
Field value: 3500,rpm
